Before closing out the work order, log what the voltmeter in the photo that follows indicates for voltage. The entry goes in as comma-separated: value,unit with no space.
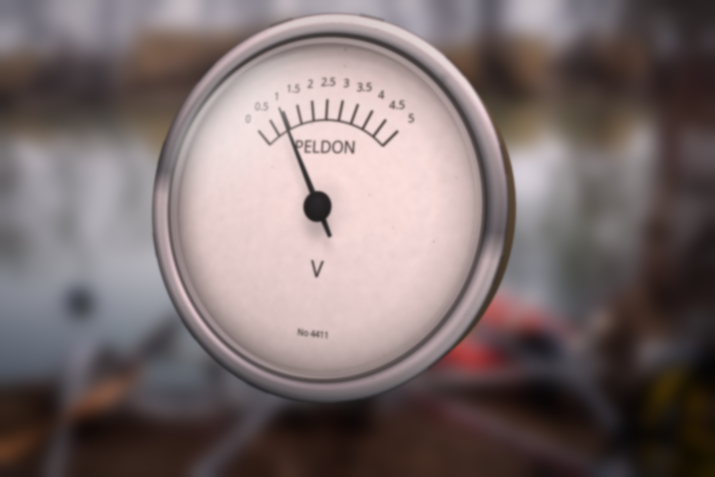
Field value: 1,V
